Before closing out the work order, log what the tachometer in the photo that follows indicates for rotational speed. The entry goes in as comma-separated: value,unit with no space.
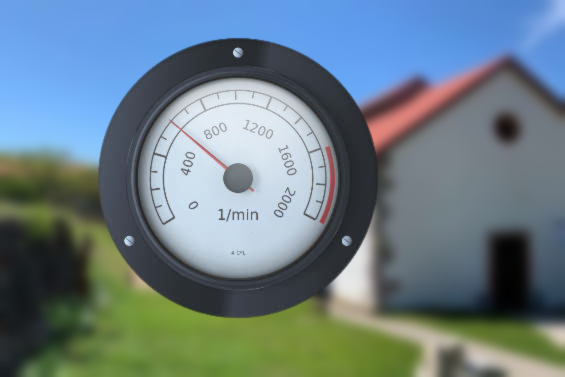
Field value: 600,rpm
